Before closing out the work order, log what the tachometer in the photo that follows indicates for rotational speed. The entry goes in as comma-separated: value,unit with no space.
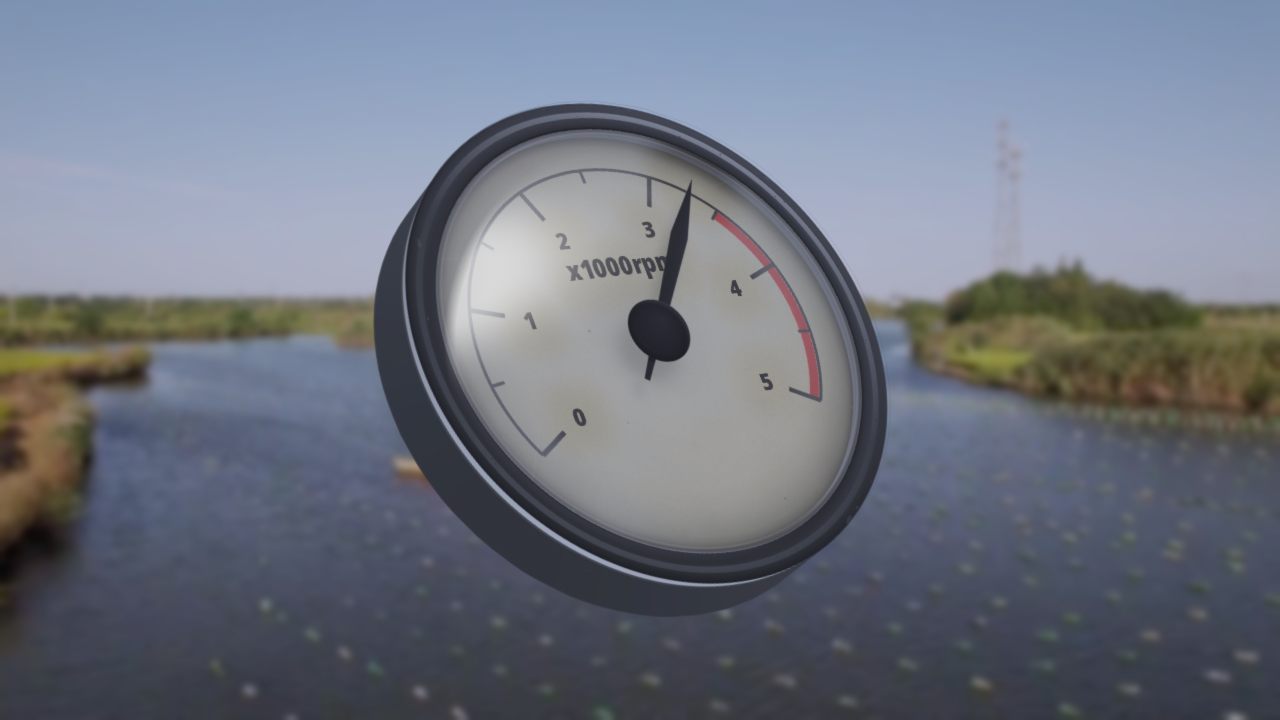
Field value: 3250,rpm
